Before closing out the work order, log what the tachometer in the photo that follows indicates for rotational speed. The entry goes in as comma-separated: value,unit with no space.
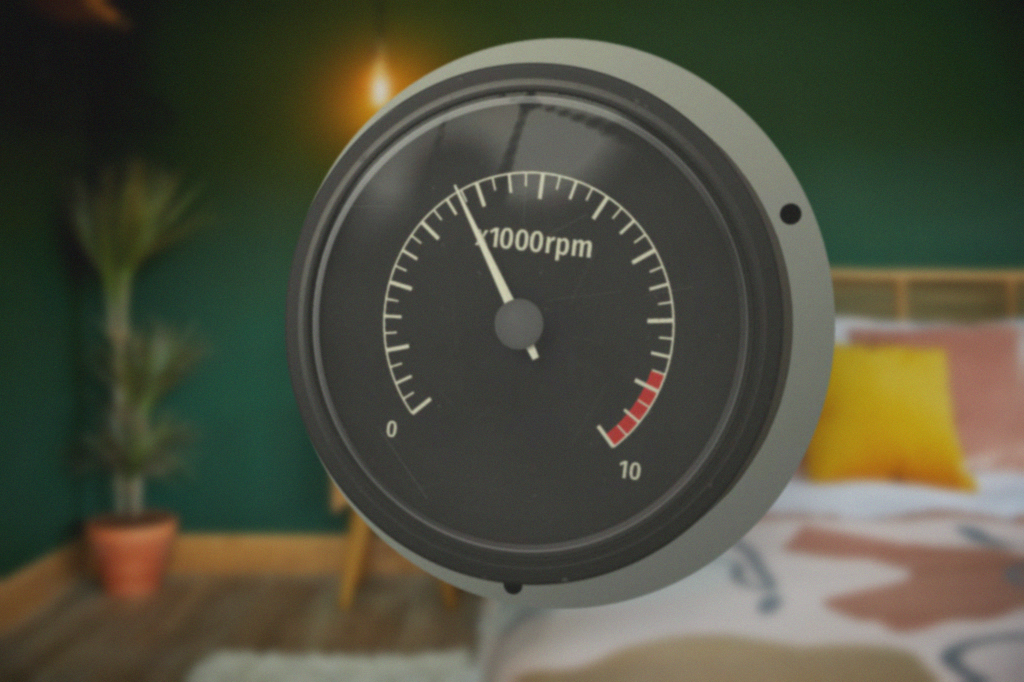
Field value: 3750,rpm
